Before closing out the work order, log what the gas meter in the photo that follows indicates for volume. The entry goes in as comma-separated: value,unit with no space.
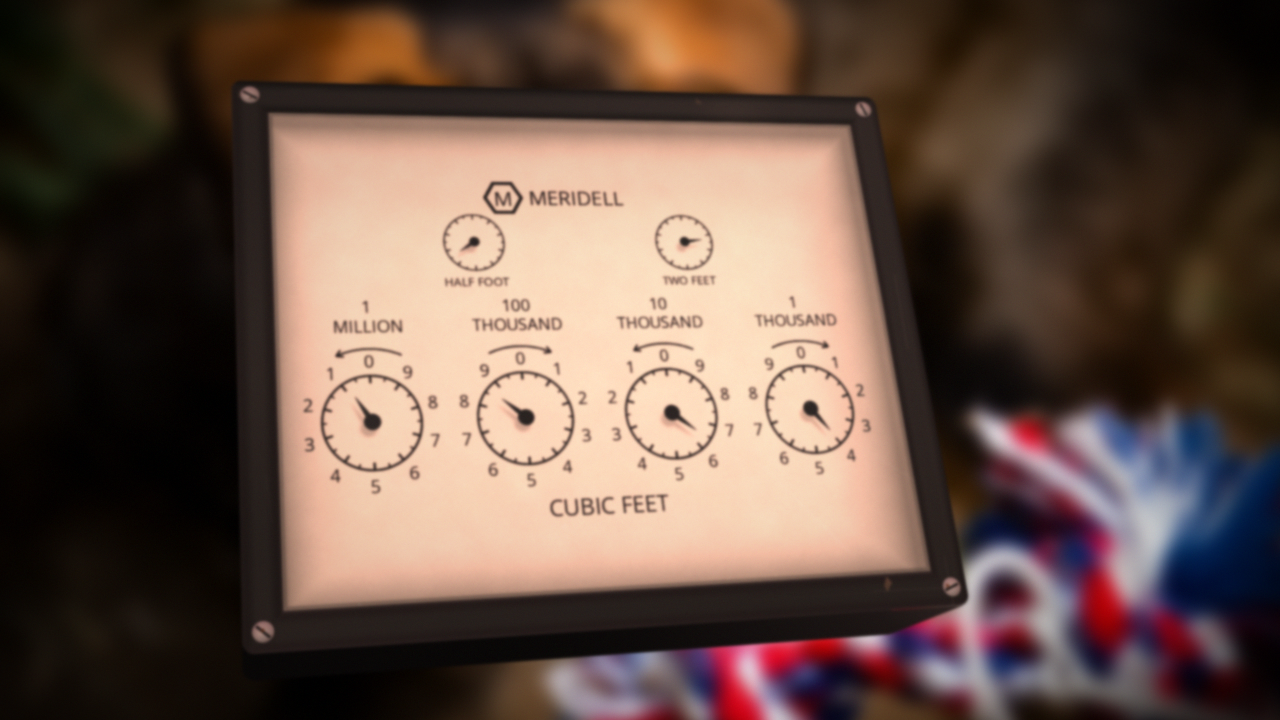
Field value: 86400,ft³
